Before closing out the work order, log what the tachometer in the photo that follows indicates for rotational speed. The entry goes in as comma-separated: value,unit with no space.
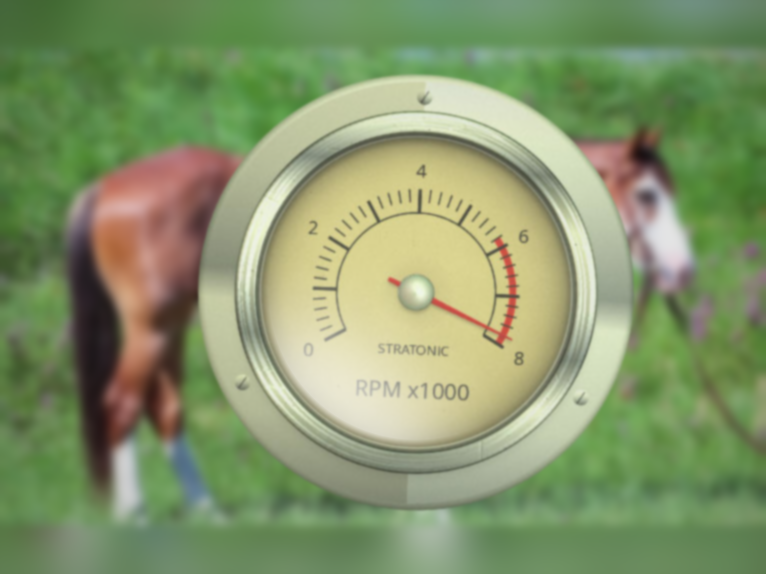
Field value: 7800,rpm
